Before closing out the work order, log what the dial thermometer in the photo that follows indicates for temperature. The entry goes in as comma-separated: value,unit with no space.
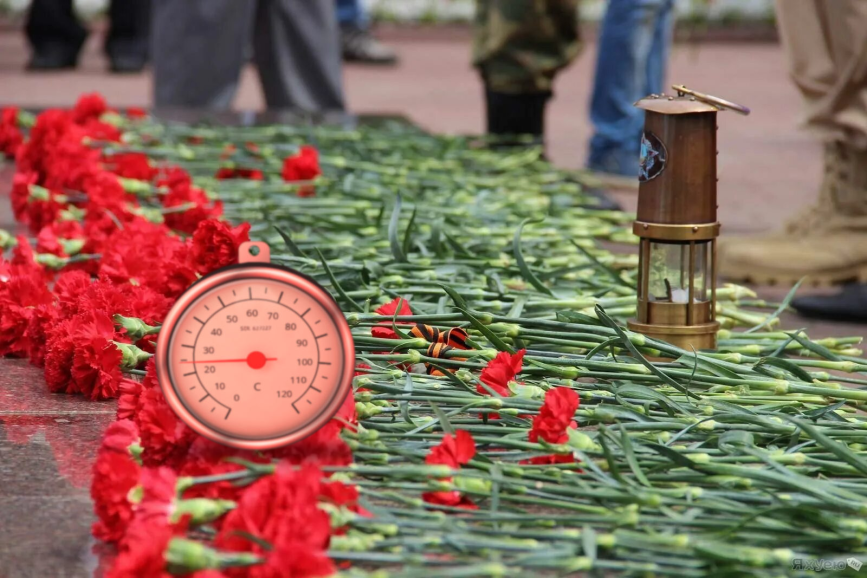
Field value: 25,°C
